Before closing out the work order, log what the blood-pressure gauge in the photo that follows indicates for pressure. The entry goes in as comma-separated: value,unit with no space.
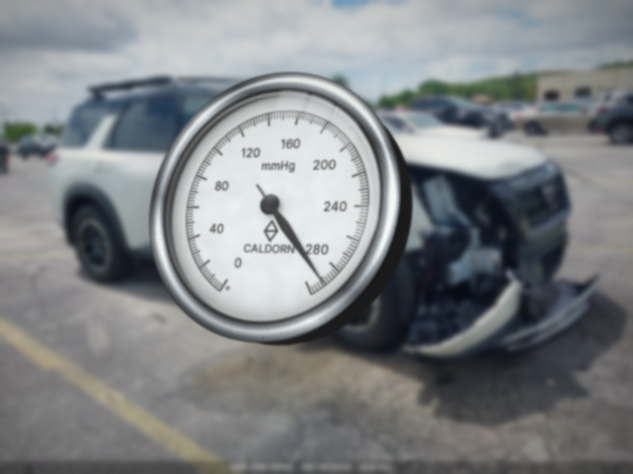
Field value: 290,mmHg
